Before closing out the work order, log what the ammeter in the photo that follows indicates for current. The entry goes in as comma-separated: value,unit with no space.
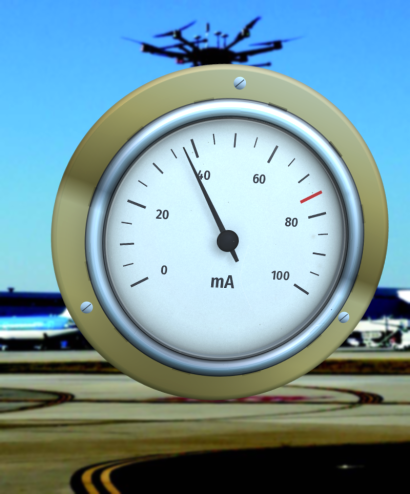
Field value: 37.5,mA
